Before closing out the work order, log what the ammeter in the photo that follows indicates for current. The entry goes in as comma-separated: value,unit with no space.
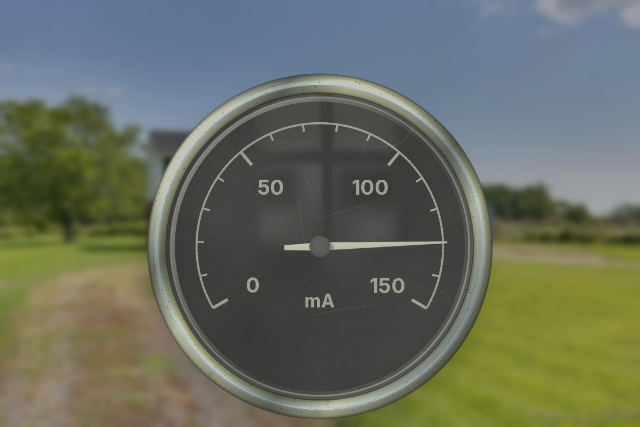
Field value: 130,mA
